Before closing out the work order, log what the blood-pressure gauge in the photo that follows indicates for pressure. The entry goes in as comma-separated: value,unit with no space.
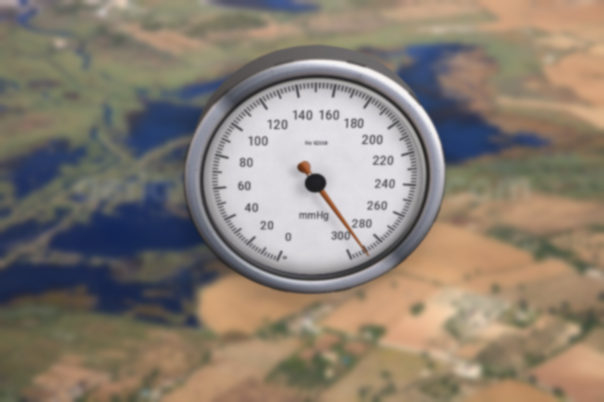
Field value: 290,mmHg
